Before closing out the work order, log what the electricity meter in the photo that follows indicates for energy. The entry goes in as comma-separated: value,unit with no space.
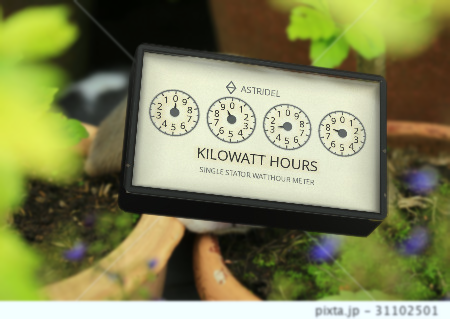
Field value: 9928,kWh
